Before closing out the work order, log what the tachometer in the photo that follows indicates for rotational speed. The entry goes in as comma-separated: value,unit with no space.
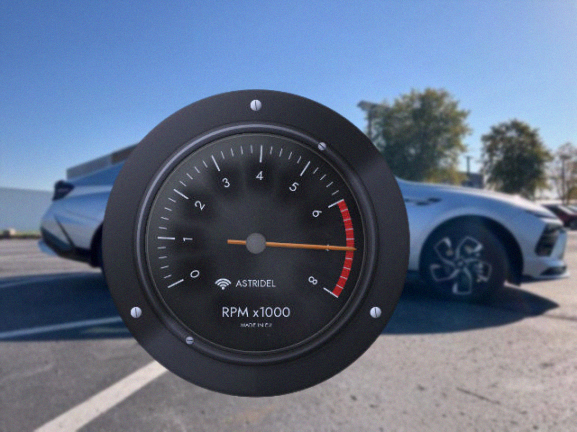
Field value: 7000,rpm
